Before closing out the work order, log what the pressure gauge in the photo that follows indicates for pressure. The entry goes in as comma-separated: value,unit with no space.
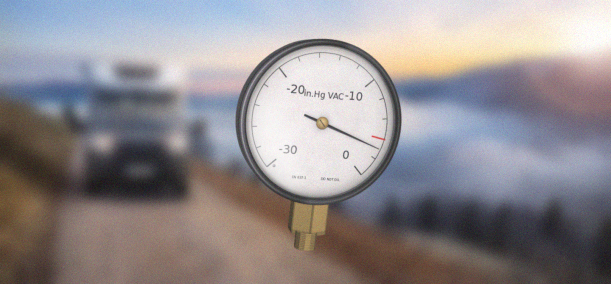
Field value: -3,inHg
